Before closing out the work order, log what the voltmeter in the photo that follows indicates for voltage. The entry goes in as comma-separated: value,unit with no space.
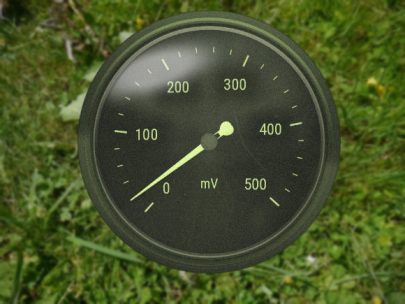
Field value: 20,mV
